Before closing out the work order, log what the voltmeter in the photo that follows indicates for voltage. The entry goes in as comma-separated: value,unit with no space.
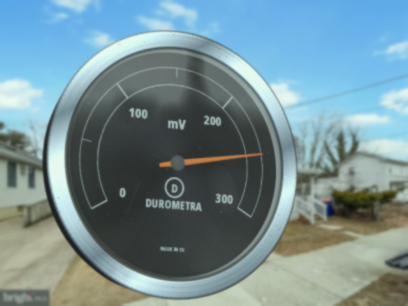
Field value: 250,mV
